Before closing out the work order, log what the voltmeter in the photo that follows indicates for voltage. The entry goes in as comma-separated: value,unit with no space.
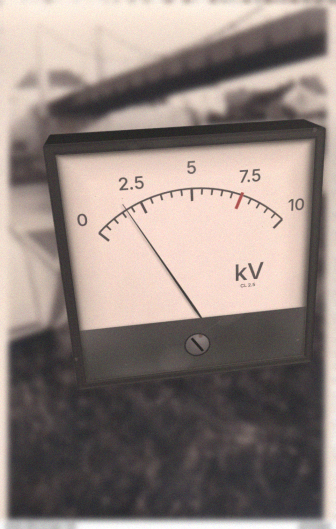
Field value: 1.75,kV
